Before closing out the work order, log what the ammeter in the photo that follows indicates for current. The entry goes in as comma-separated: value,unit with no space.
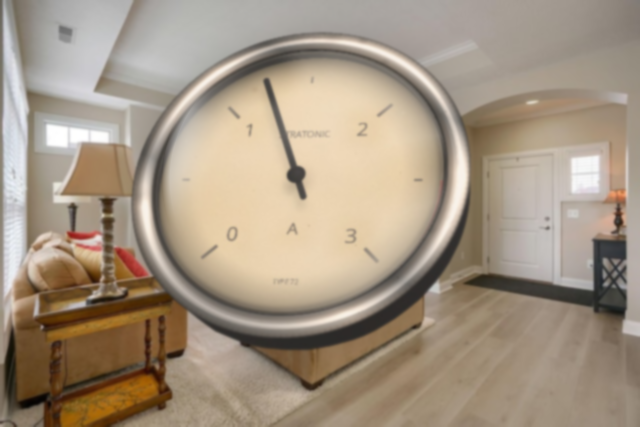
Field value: 1.25,A
